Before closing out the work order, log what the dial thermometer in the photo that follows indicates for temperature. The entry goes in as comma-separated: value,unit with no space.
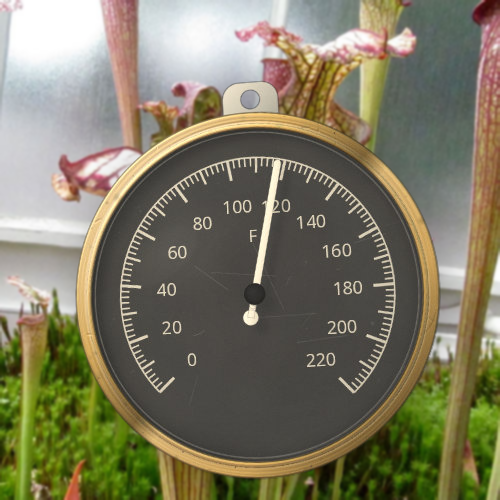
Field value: 118,°F
